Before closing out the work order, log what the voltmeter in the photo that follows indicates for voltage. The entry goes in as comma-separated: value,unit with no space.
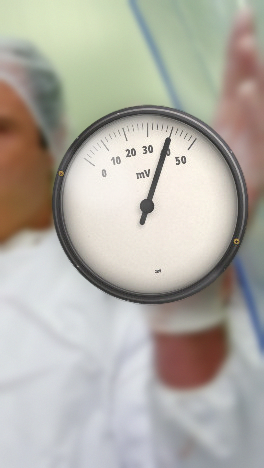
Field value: 40,mV
